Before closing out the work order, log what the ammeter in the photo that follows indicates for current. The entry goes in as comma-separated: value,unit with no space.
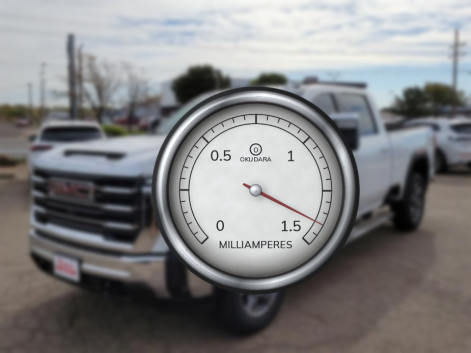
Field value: 1.4,mA
